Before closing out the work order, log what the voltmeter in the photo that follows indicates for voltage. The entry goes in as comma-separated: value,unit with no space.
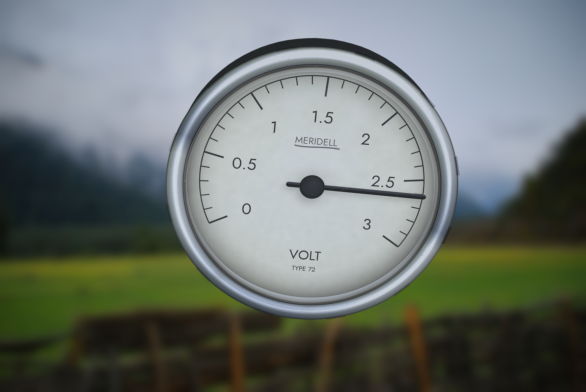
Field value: 2.6,V
